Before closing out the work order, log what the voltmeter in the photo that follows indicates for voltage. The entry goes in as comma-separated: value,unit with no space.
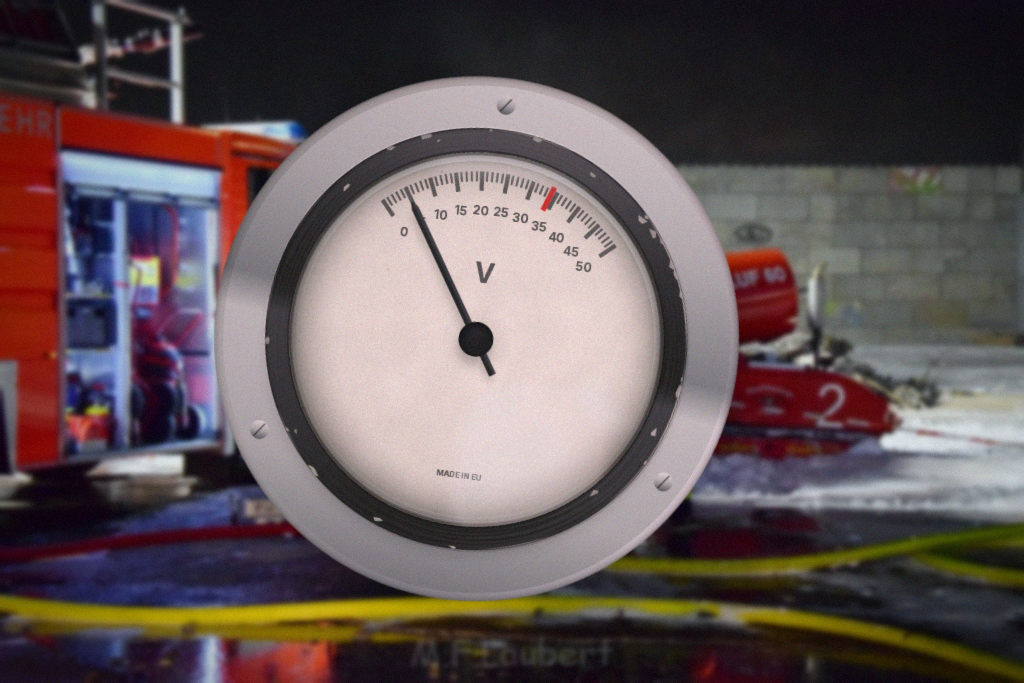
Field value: 5,V
